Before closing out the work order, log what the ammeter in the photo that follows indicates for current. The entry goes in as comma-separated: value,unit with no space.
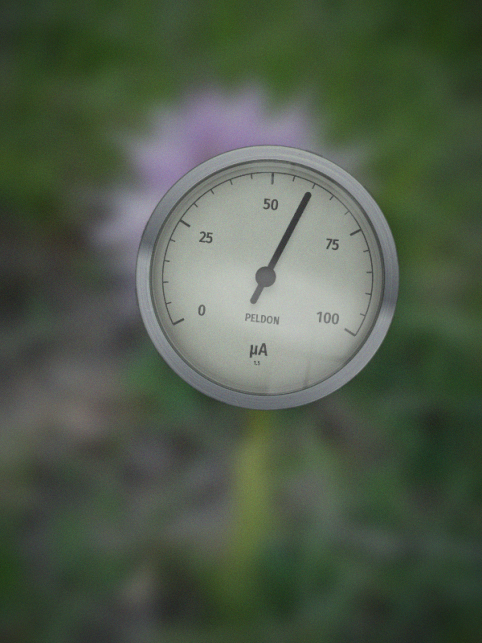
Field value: 60,µA
